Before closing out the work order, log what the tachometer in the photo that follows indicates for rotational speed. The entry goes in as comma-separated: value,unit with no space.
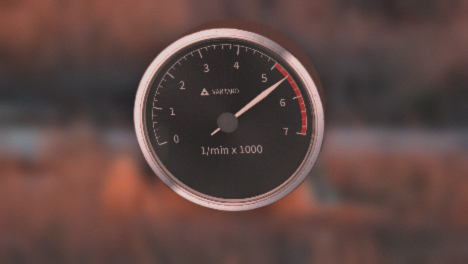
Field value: 5400,rpm
